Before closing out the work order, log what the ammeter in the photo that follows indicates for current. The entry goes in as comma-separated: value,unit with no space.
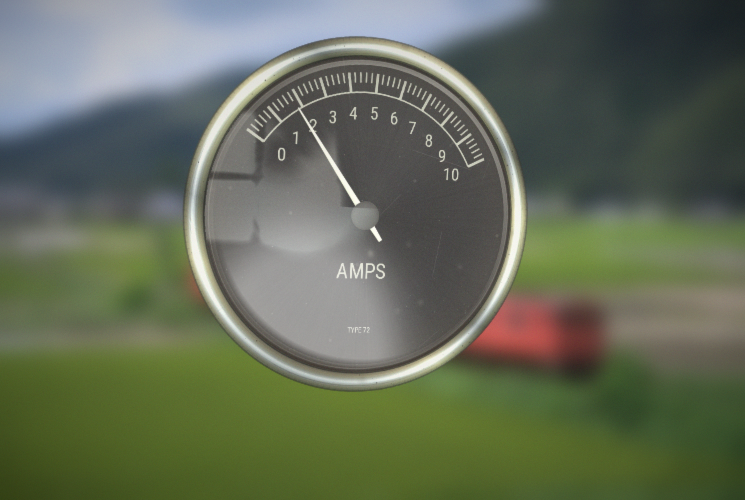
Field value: 1.8,A
